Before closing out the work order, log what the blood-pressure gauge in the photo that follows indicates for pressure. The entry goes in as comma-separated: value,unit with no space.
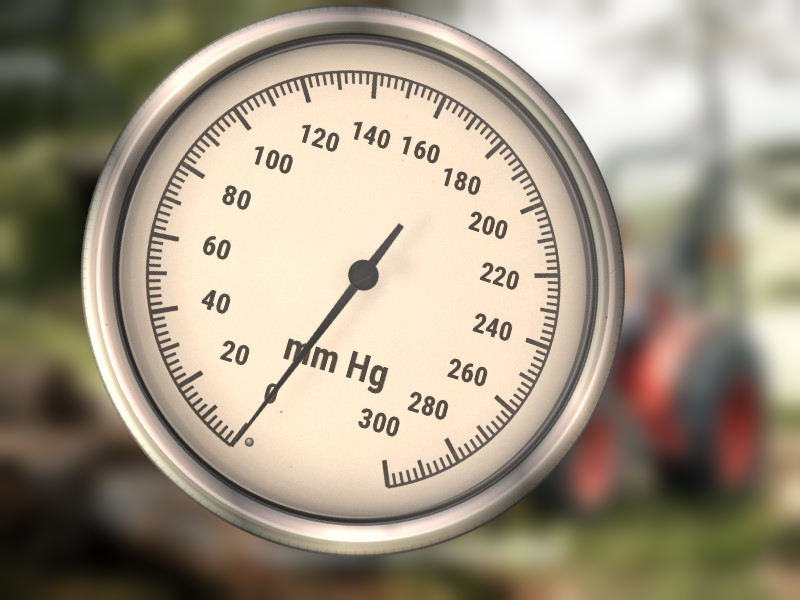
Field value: 0,mmHg
